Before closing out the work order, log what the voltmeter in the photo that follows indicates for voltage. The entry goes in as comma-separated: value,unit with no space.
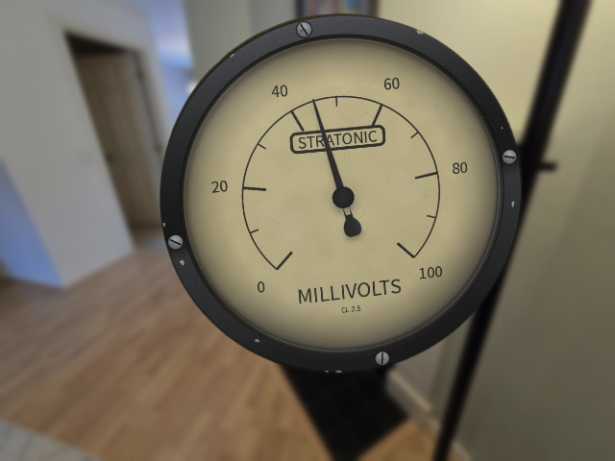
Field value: 45,mV
